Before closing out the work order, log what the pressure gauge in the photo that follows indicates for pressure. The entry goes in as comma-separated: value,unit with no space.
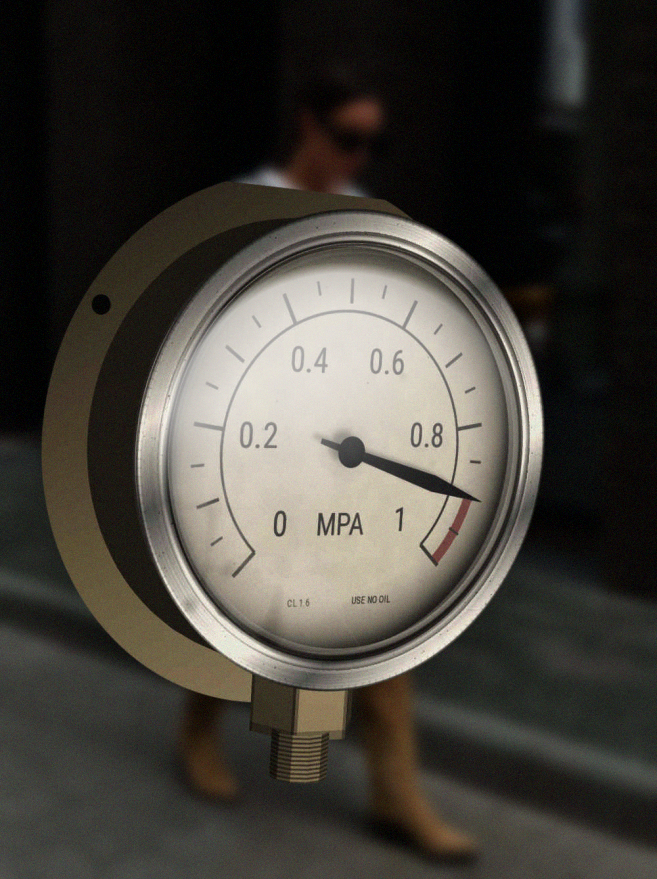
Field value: 0.9,MPa
